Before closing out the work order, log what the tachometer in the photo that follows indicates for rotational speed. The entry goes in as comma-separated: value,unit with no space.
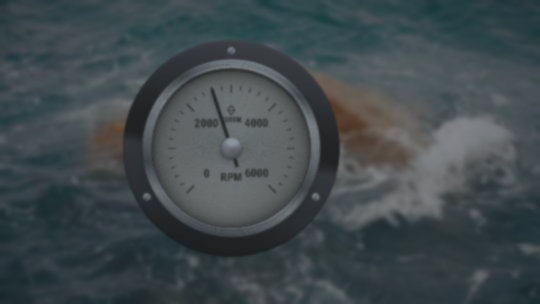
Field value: 2600,rpm
